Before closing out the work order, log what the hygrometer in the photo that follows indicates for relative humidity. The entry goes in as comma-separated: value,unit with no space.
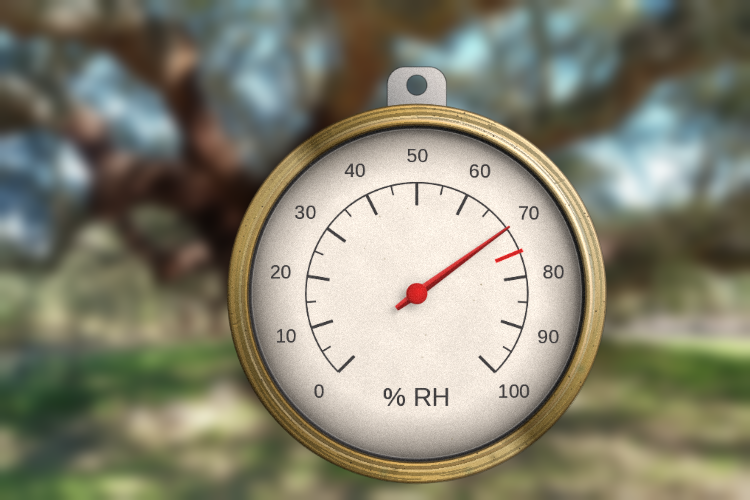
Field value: 70,%
